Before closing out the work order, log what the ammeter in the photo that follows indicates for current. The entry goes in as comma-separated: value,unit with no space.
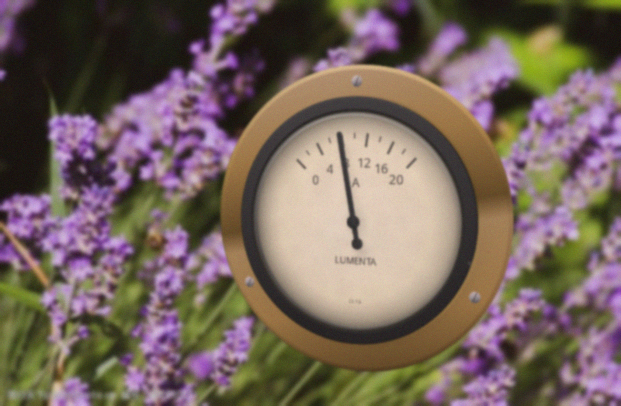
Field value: 8,A
